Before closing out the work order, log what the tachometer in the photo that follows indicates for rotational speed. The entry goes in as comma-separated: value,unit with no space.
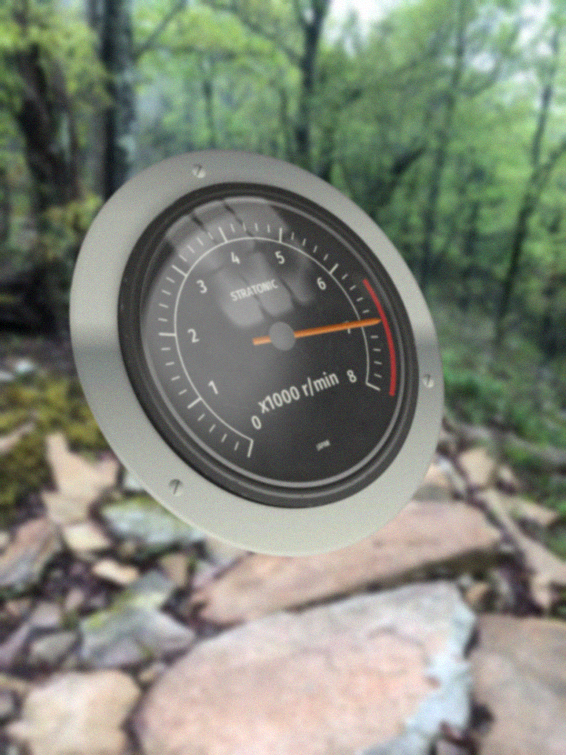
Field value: 7000,rpm
